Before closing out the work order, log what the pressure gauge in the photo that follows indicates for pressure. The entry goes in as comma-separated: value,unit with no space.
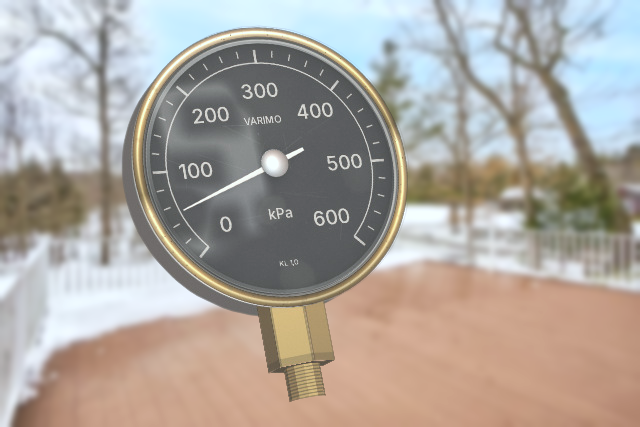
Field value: 50,kPa
